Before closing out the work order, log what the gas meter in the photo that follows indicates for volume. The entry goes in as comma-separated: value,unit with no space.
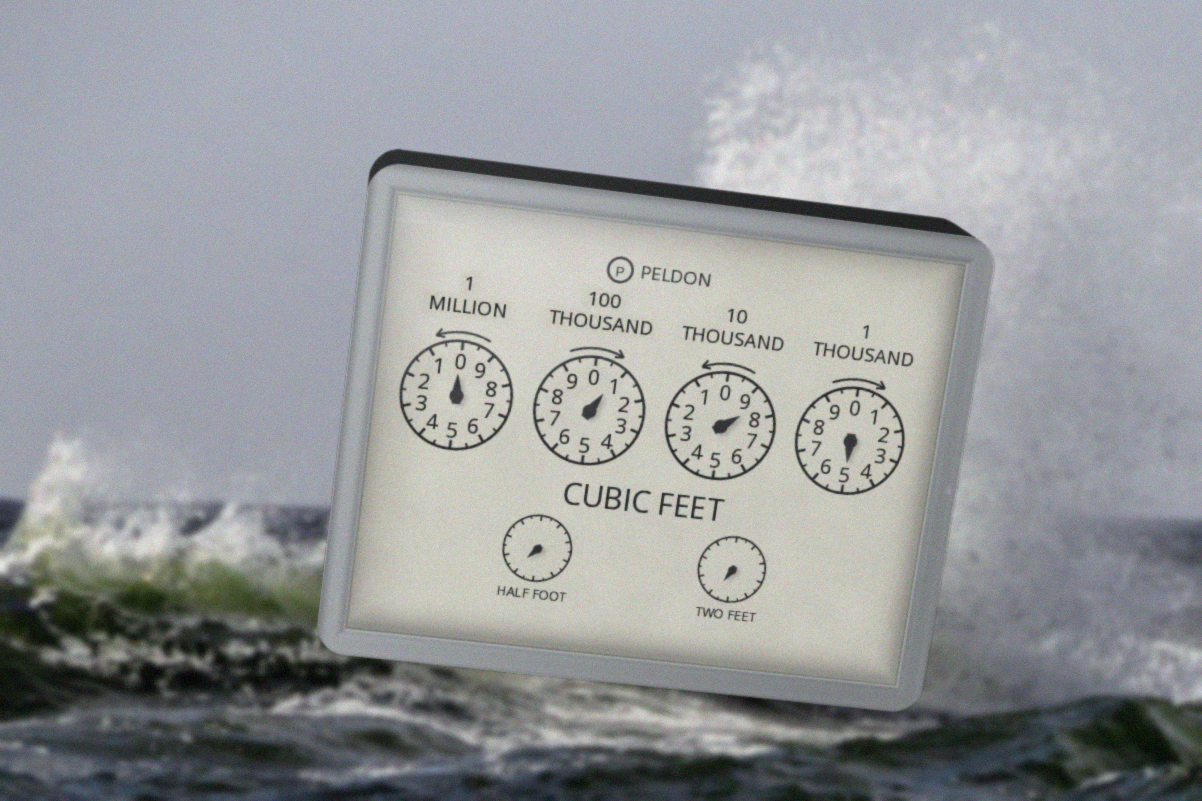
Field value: 8500,ft³
